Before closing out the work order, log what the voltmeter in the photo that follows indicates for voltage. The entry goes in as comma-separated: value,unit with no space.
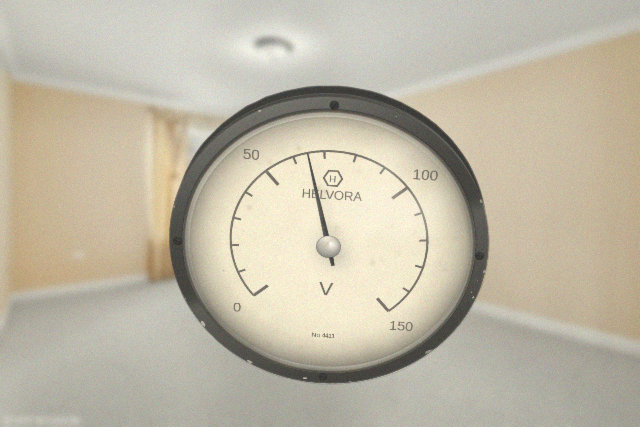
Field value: 65,V
